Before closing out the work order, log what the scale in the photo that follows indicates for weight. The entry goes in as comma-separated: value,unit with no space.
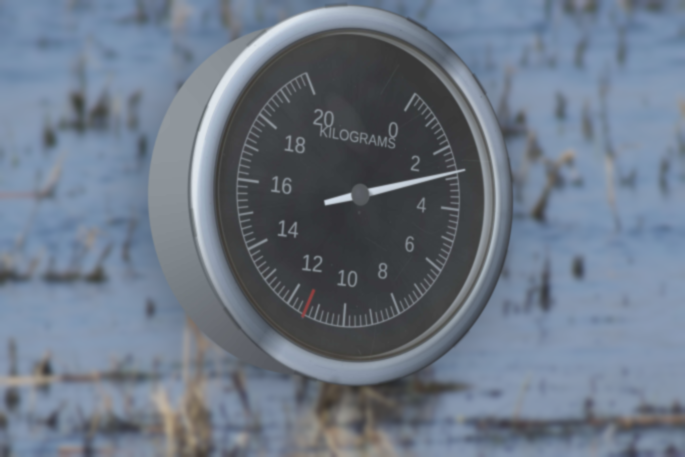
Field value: 2.8,kg
